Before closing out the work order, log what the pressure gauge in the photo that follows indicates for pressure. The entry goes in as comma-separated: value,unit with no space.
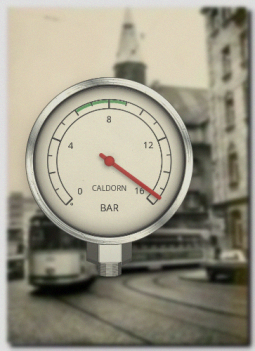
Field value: 15.5,bar
